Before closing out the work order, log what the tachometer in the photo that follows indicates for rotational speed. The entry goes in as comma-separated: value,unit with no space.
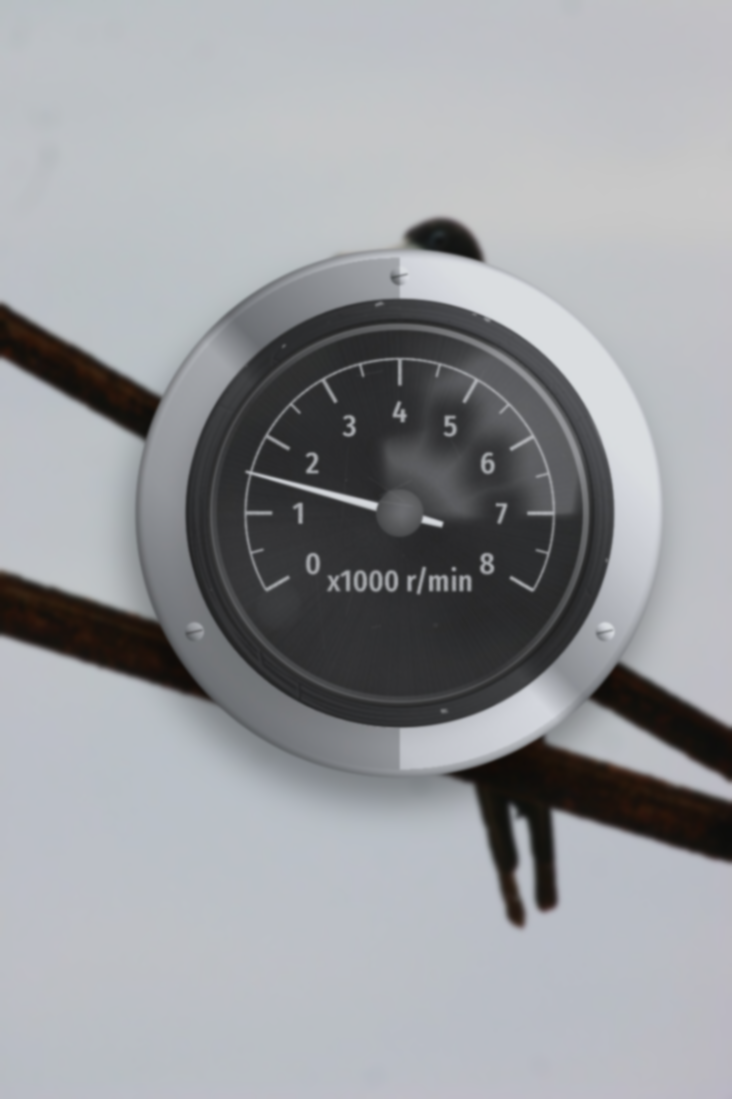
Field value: 1500,rpm
